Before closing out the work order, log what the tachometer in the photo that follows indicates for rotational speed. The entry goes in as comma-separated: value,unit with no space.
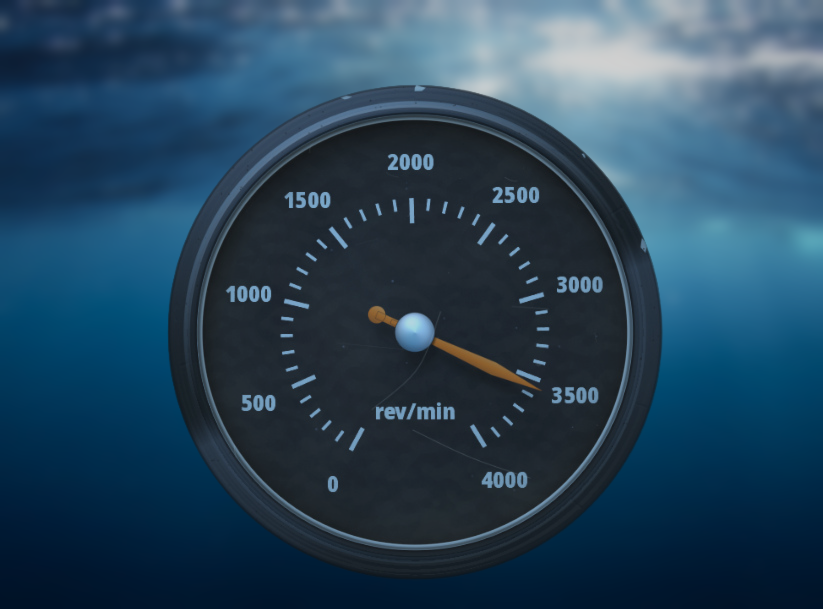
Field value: 3550,rpm
